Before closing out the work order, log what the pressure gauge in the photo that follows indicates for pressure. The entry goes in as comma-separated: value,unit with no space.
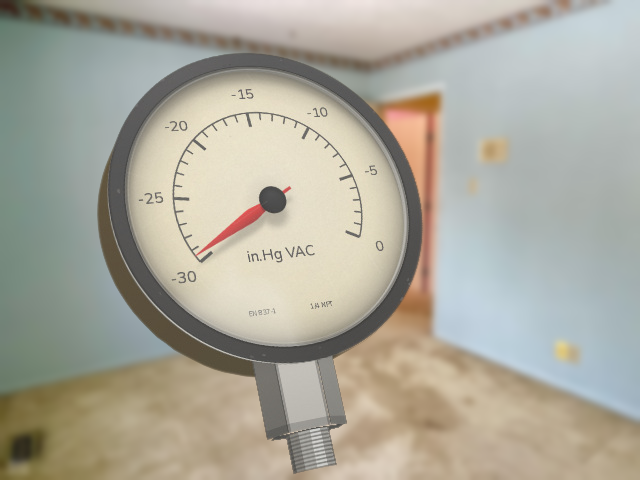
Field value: -29.5,inHg
